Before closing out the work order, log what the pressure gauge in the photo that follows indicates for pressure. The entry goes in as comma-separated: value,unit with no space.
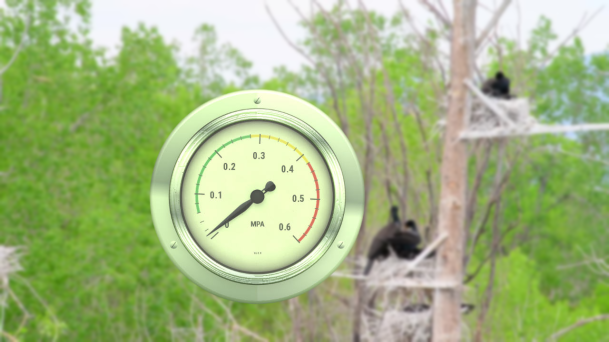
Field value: 0.01,MPa
